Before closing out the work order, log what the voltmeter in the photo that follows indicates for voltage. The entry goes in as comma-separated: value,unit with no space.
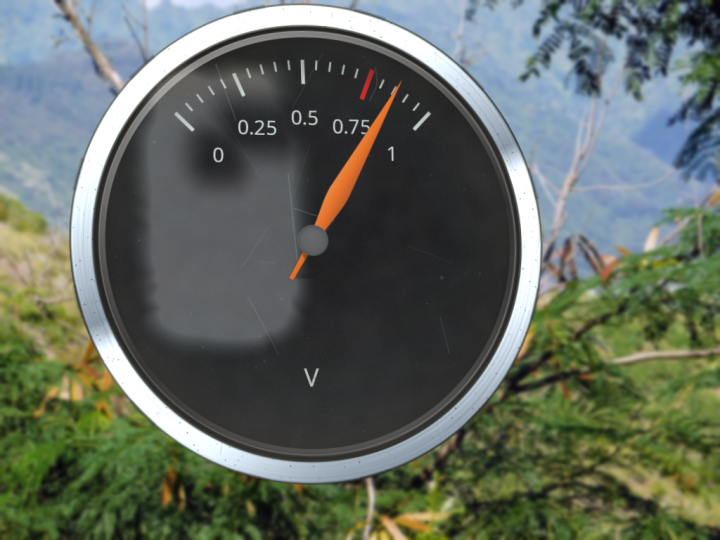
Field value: 0.85,V
